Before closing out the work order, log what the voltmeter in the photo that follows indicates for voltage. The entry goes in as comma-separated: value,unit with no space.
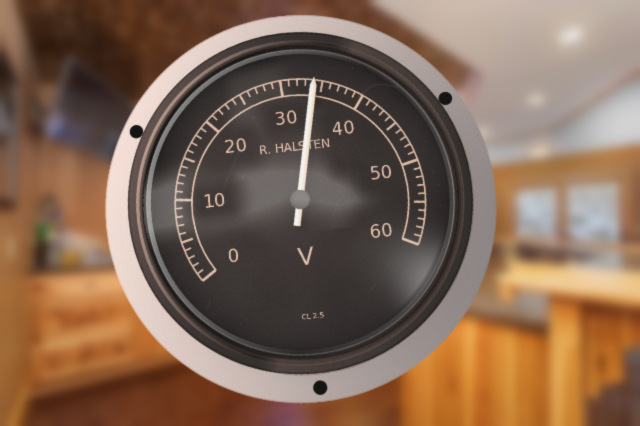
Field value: 34,V
